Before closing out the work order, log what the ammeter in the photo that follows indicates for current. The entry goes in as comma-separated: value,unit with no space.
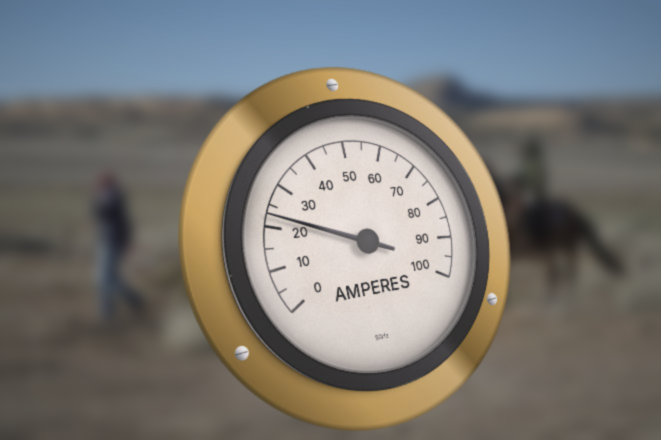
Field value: 22.5,A
